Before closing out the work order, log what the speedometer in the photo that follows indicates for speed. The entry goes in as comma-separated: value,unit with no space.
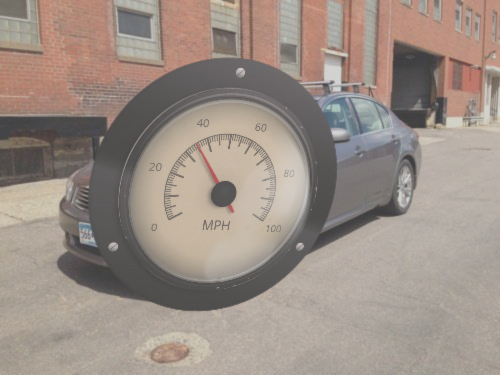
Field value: 35,mph
